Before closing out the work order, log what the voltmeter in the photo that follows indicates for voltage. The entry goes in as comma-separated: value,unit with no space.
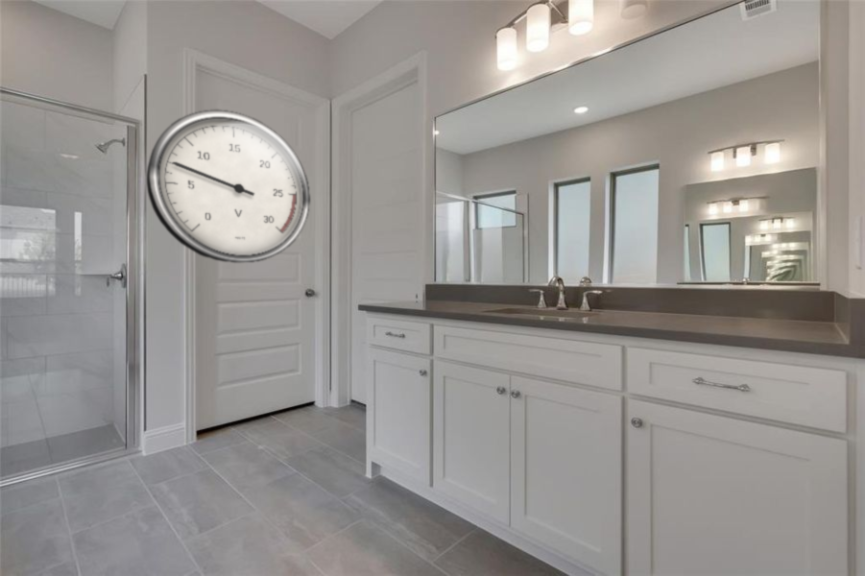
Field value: 7,V
